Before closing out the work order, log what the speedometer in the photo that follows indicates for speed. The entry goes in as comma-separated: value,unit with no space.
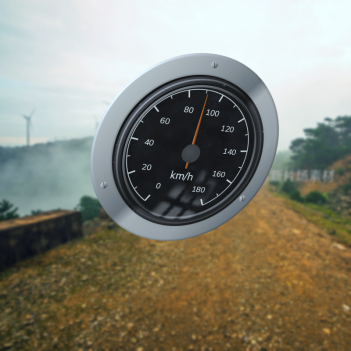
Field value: 90,km/h
